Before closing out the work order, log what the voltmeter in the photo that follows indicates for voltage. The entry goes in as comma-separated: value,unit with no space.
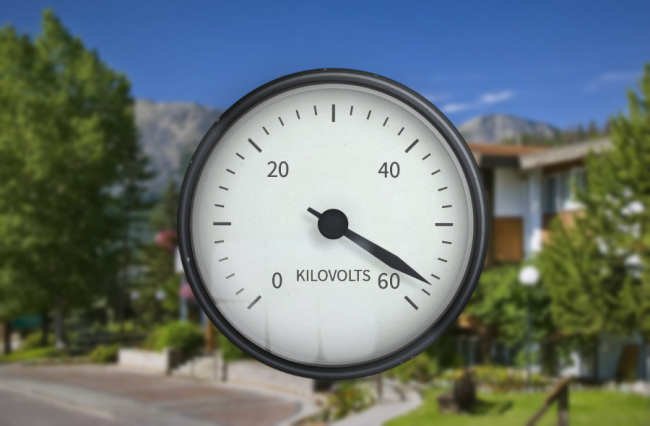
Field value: 57,kV
